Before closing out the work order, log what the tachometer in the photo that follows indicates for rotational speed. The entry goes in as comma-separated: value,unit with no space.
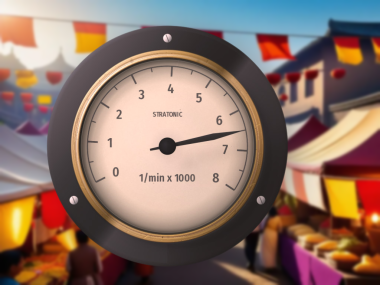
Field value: 6500,rpm
